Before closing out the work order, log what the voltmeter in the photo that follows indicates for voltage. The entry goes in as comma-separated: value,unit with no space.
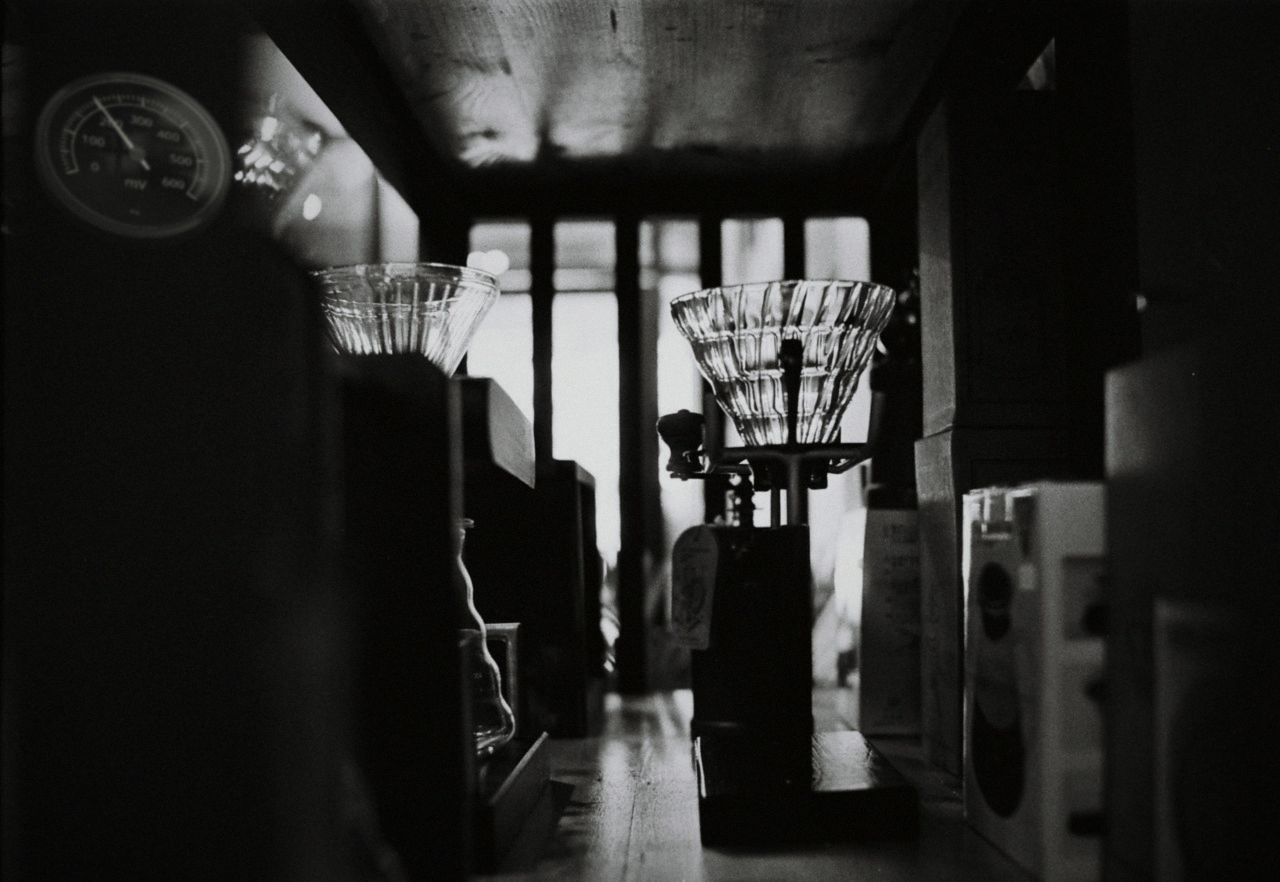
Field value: 200,mV
